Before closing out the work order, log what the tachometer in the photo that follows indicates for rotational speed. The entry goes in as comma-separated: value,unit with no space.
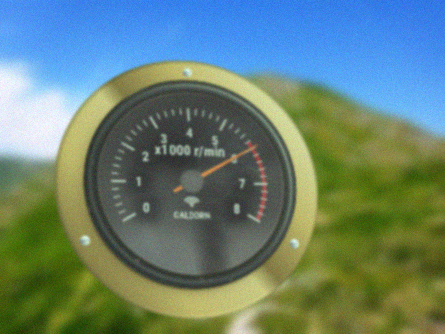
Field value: 6000,rpm
